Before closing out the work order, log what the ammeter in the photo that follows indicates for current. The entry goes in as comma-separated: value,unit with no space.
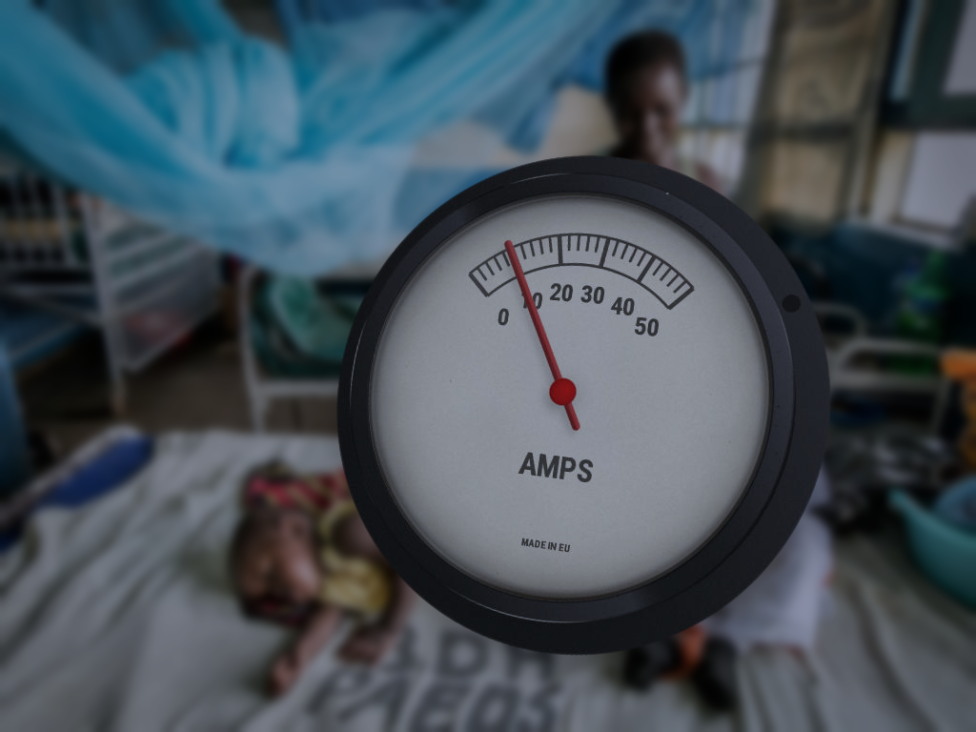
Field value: 10,A
